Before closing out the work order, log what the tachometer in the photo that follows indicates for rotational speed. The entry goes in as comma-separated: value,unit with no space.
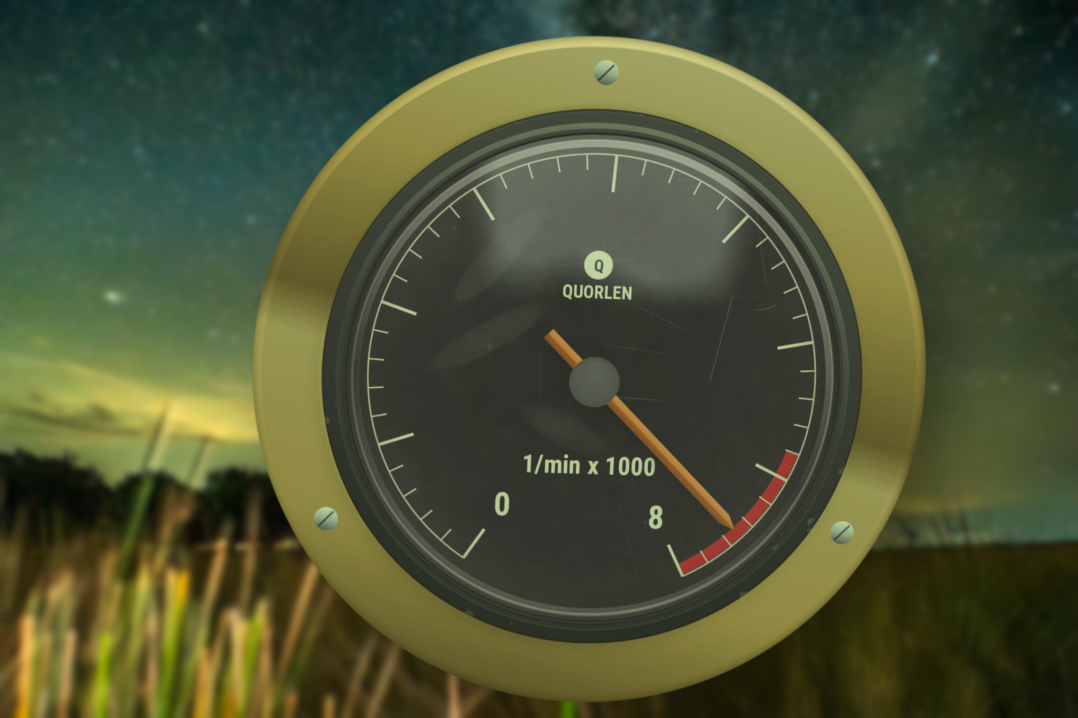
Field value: 7500,rpm
